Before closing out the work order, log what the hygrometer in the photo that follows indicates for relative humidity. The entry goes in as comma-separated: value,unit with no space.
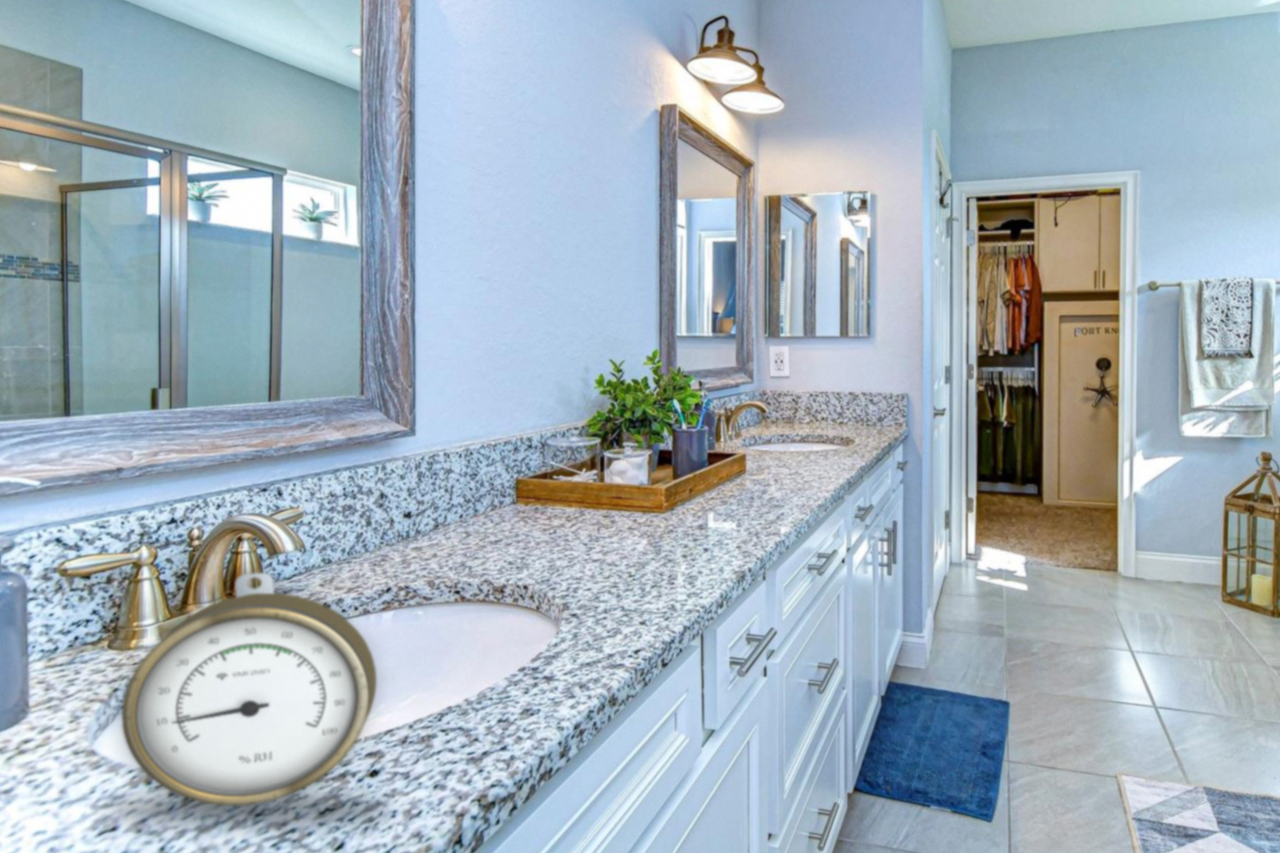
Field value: 10,%
